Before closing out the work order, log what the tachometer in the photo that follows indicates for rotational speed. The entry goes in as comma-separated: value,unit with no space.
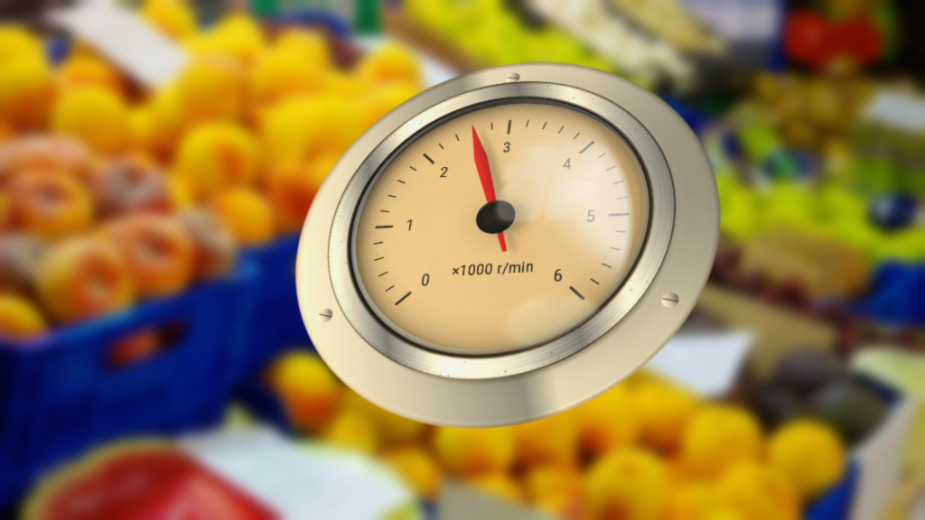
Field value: 2600,rpm
